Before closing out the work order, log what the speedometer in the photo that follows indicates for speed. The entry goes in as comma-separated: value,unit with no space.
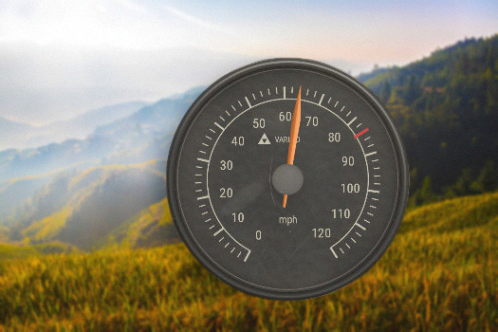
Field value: 64,mph
